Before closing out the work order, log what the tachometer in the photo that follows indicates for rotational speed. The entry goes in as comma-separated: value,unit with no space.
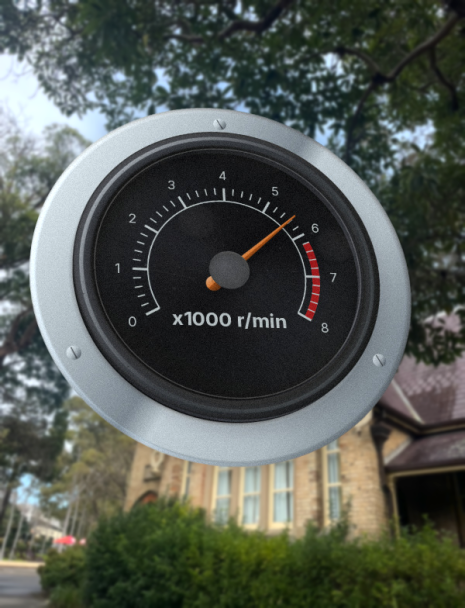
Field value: 5600,rpm
